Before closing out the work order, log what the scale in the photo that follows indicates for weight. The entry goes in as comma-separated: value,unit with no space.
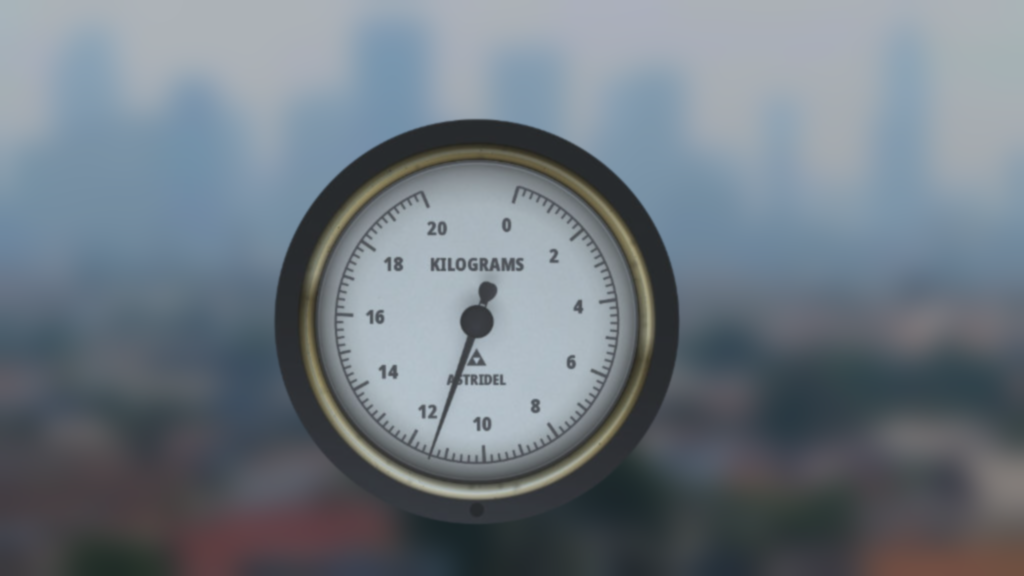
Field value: 11.4,kg
